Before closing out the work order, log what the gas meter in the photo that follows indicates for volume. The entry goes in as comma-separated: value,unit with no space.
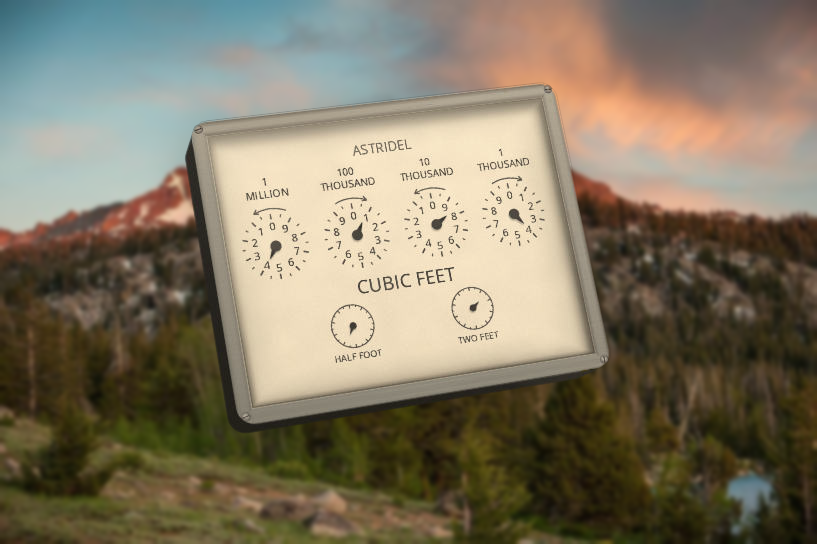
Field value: 408400,ft³
